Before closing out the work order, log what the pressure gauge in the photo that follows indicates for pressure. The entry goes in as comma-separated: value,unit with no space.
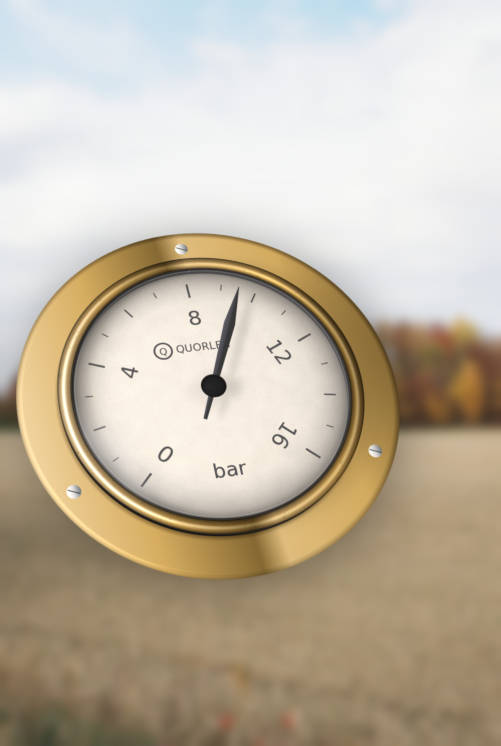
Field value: 9.5,bar
